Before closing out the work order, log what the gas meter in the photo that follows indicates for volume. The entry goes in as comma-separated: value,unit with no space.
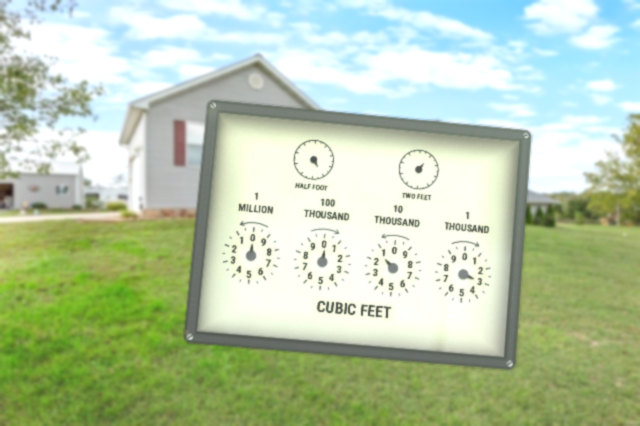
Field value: 1300,ft³
